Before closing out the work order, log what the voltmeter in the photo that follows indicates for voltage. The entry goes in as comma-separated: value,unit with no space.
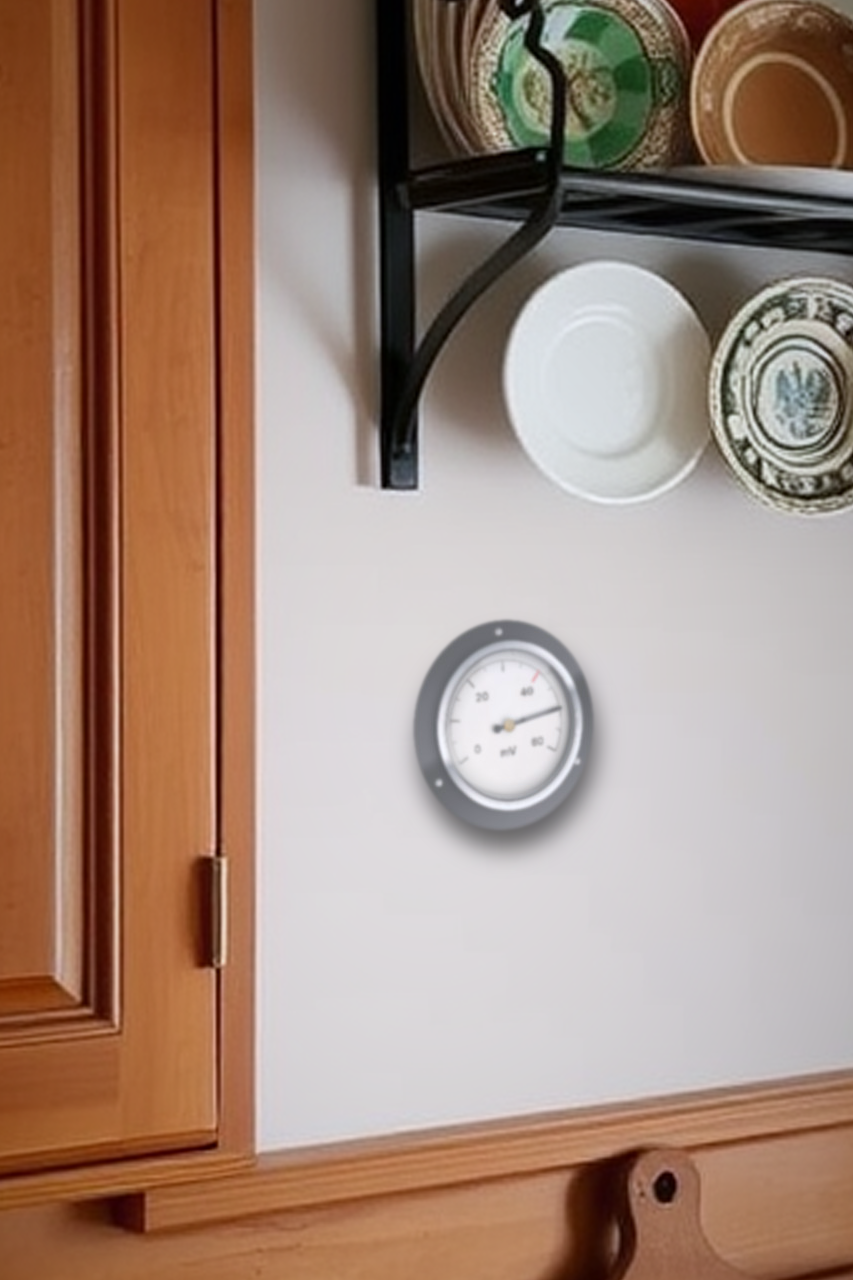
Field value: 50,mV
